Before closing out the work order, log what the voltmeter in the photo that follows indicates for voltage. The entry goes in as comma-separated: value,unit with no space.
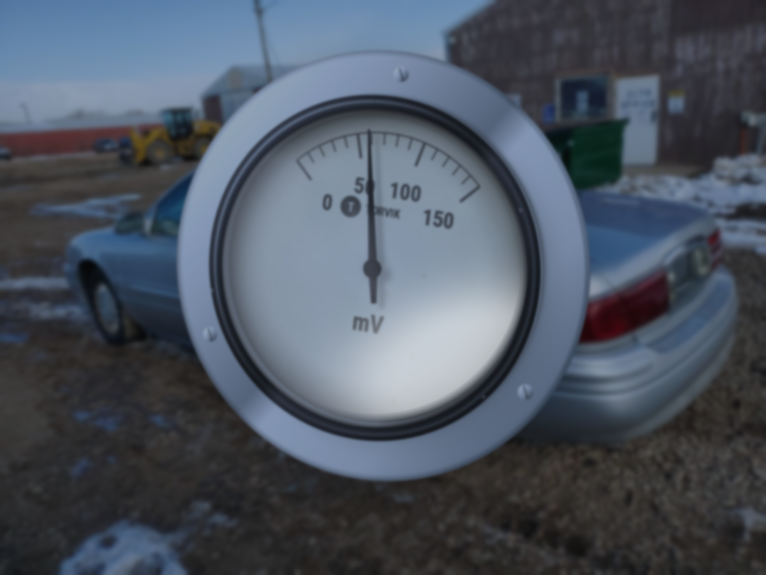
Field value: 60,mV
